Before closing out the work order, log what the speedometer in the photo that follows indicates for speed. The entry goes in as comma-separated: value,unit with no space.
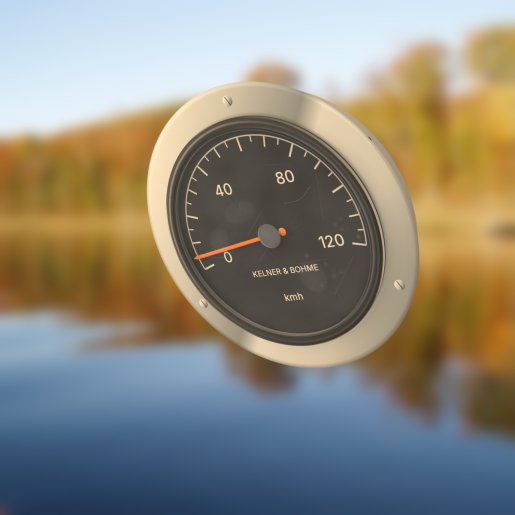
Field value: 5,km/h
